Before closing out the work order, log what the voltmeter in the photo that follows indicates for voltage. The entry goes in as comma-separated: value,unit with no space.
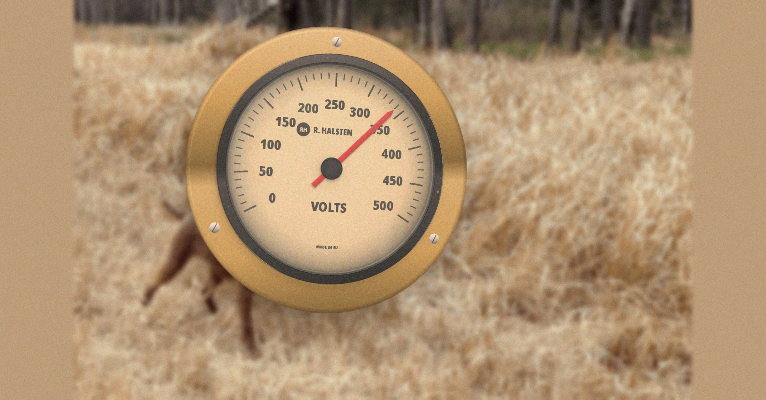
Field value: 340,V
